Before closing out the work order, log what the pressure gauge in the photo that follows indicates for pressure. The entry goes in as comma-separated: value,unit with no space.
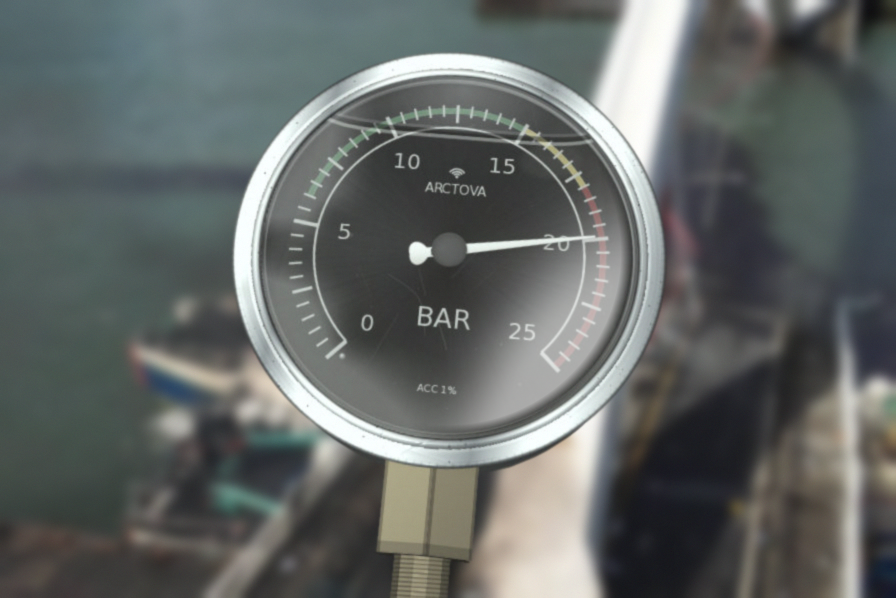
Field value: 20,bar
